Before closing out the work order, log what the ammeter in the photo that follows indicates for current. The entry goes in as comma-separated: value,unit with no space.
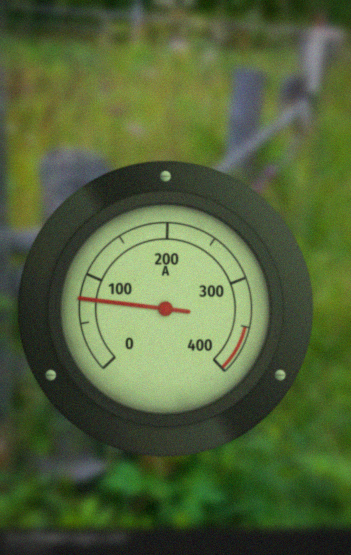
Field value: 75,A
